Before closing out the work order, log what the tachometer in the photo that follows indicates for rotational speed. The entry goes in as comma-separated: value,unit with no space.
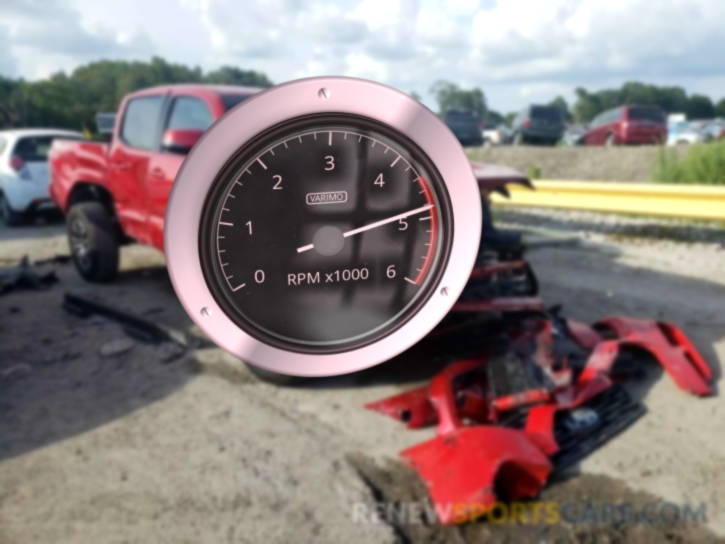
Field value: 4800,rpm
